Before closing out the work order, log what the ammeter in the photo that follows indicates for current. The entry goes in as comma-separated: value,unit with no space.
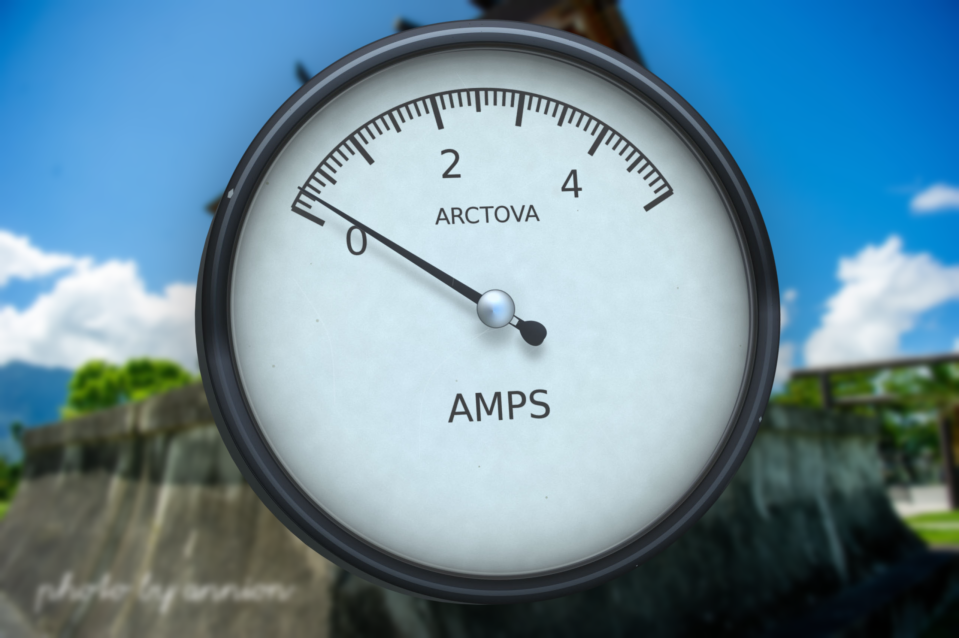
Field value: 0.2,A
